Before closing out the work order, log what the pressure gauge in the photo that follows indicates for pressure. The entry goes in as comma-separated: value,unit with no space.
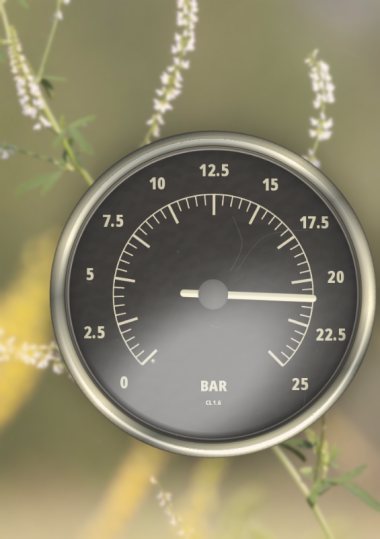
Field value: 21,bar
